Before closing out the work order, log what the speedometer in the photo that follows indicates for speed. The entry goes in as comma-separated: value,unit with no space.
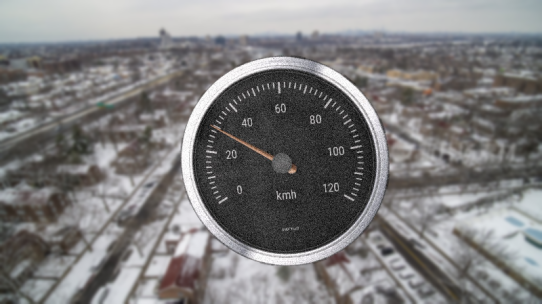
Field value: 30,km/h
